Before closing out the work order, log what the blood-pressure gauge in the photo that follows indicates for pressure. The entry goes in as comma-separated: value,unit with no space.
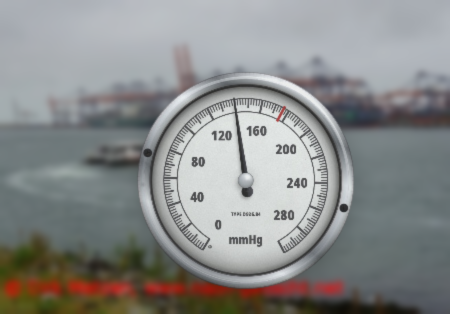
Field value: 140,mmHg
